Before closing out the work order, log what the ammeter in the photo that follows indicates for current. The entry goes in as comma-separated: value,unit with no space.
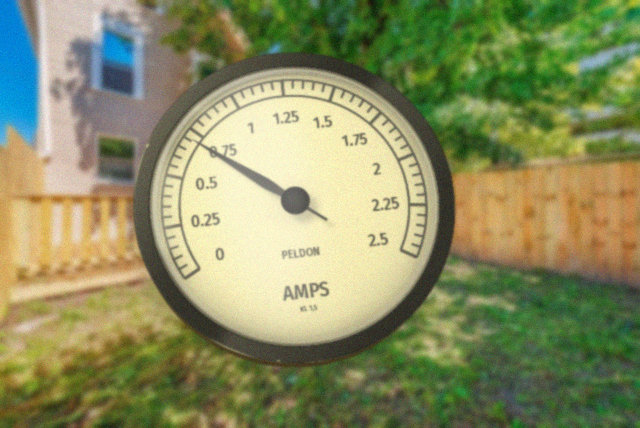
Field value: 0.7,A
